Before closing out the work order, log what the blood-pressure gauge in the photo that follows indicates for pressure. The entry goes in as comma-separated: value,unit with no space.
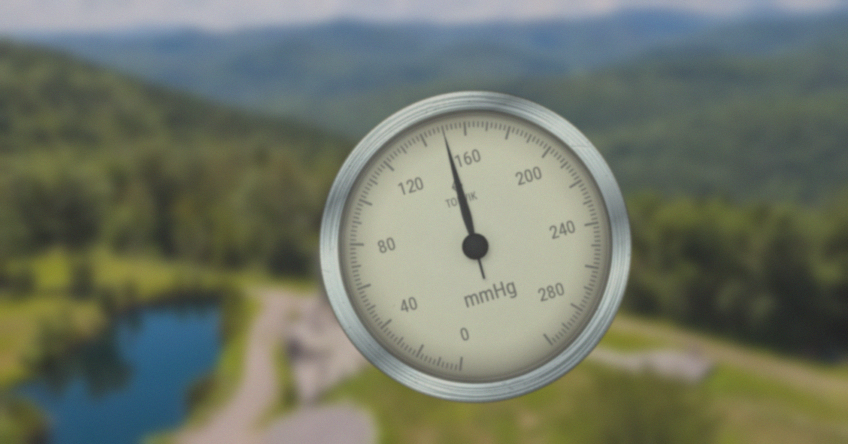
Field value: 150,mmHg
